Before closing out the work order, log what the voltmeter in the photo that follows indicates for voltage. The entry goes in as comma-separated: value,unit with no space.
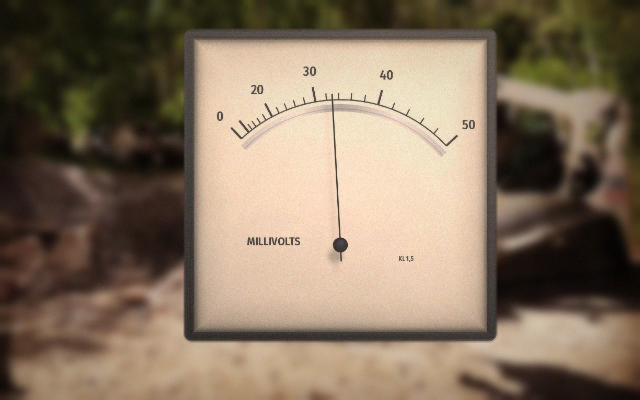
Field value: 33,mV
